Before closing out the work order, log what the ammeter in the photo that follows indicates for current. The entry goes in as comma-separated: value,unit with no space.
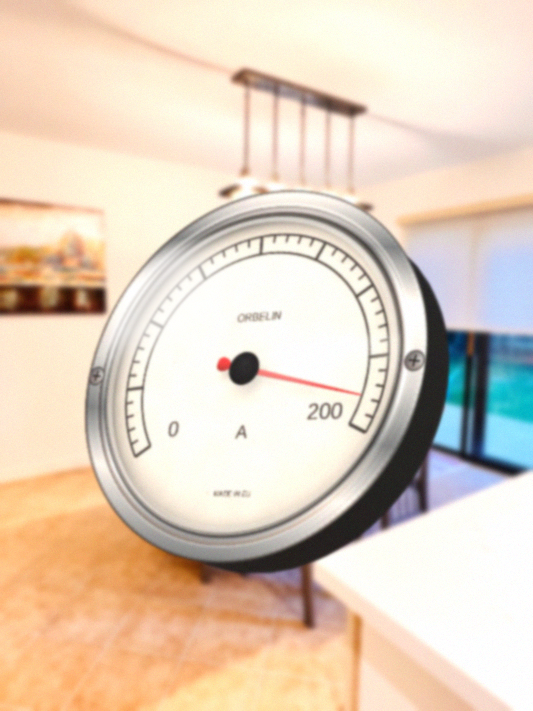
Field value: 190,A
